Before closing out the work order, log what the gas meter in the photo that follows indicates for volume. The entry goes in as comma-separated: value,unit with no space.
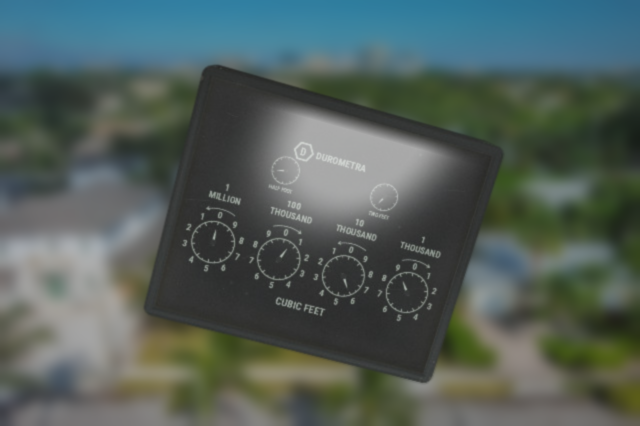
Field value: 5900,ft³
